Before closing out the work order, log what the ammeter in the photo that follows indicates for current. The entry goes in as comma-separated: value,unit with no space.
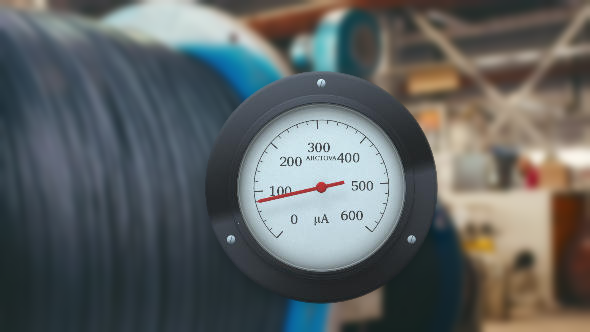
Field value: 80,µA
